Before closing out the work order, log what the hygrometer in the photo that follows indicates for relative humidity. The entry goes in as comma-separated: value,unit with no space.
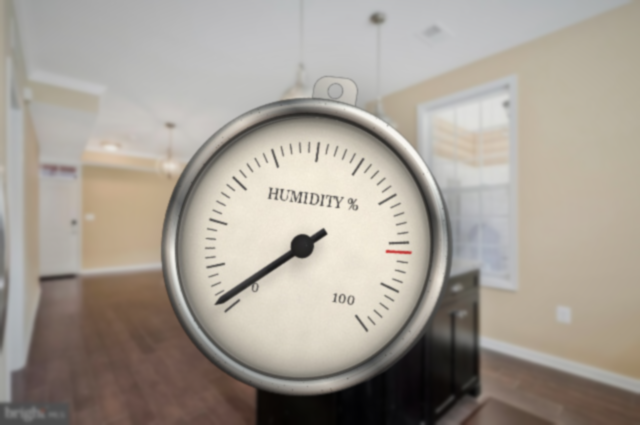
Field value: 2,%
